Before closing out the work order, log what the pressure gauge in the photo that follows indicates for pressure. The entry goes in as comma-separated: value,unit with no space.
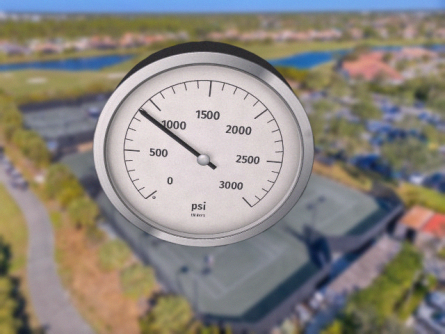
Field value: 900,psi
